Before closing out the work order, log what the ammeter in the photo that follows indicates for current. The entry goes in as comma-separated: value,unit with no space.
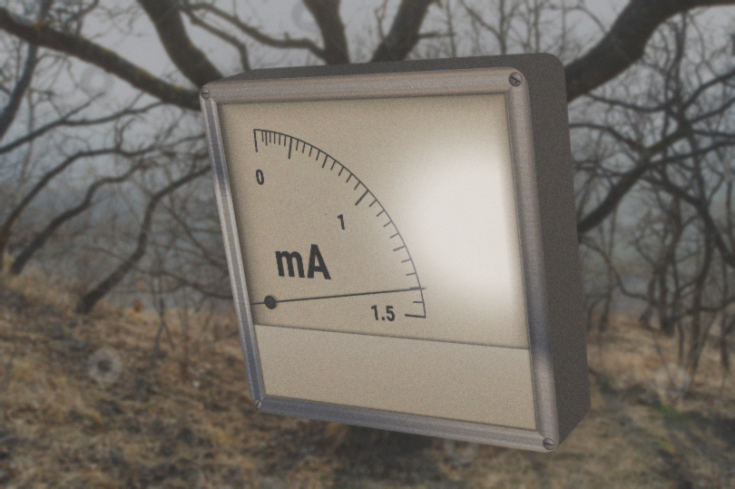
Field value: 1.4,mA
